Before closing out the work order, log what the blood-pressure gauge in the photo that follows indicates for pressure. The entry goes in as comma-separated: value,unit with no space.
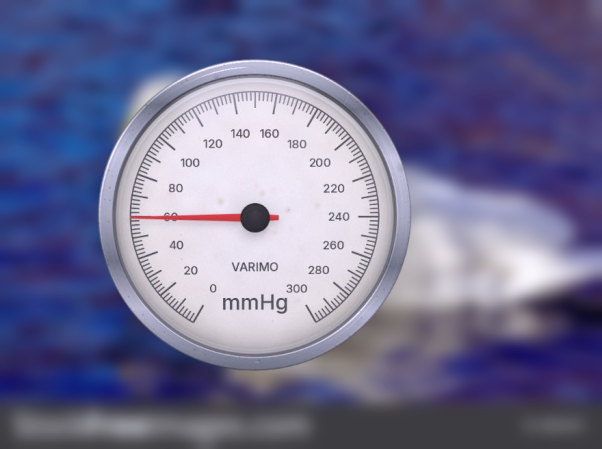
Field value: 60,mmHg
